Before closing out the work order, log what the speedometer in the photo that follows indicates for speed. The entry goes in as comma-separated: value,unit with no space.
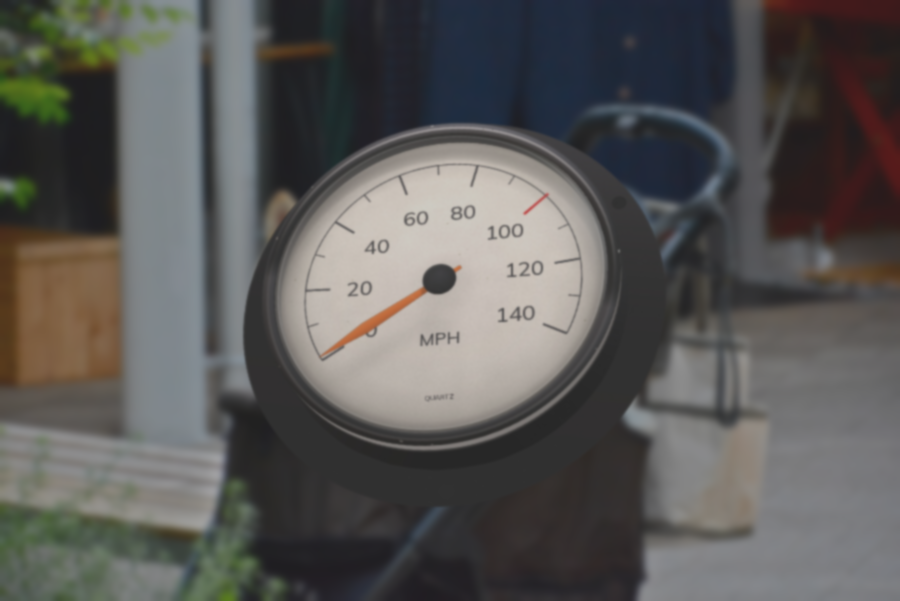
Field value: 0,mph
